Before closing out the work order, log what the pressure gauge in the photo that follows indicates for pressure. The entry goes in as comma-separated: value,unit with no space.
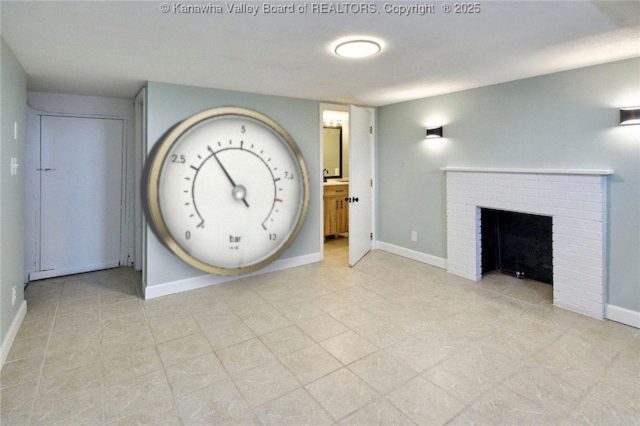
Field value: 3.5,bar
